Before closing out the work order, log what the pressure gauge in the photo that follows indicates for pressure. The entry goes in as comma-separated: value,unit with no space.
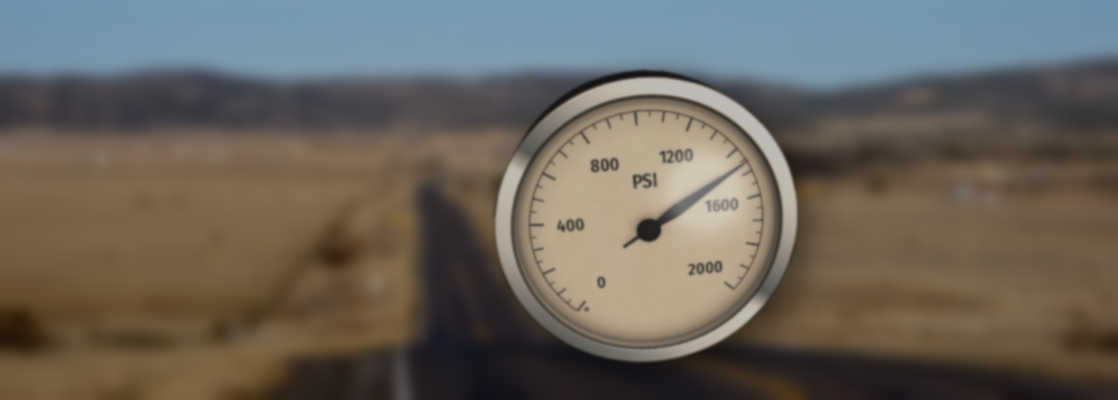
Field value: 1450,psi
